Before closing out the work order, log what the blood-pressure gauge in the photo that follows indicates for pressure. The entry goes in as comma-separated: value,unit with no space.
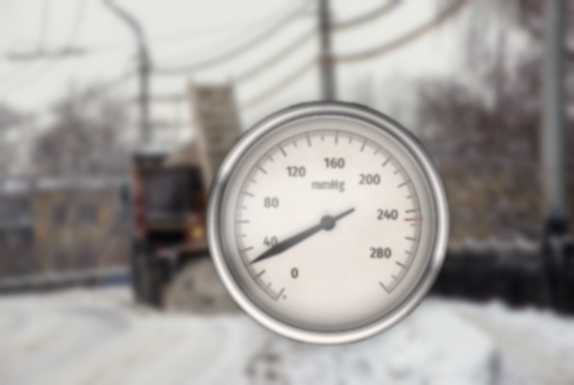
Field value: 30,mmHg
